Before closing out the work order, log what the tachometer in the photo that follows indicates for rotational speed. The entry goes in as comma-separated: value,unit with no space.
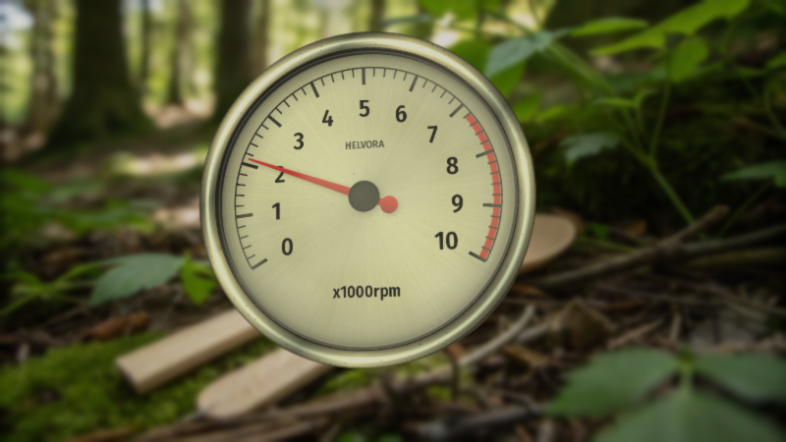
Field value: 2100,rpm
